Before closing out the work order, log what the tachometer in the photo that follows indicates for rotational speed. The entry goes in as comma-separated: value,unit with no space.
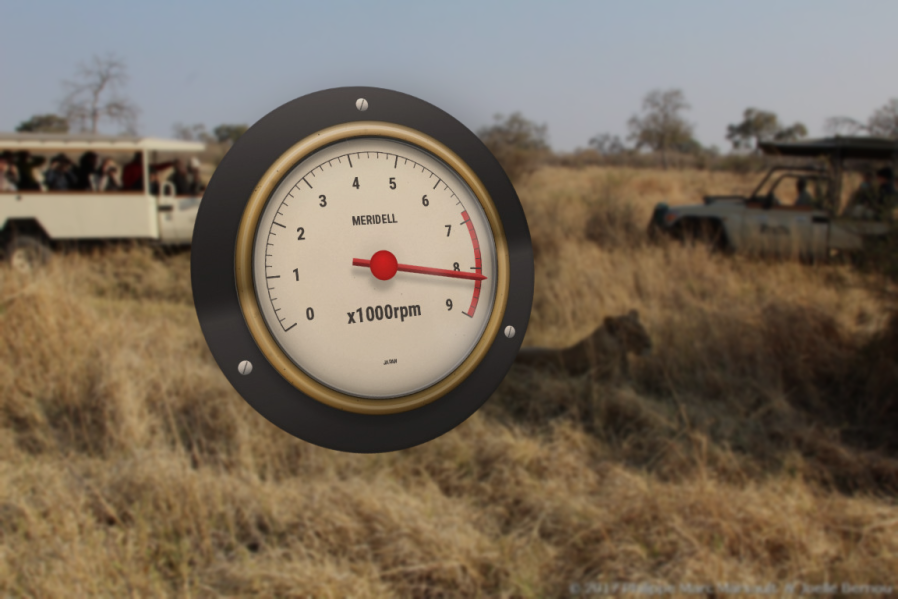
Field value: 8200,rpm
